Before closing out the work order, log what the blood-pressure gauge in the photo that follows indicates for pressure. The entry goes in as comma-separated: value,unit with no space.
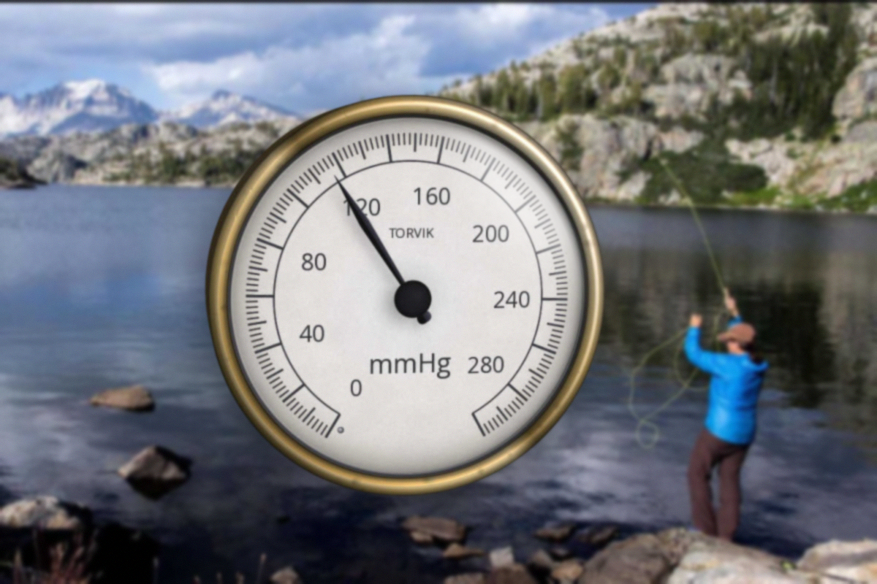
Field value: 116,mmHg
